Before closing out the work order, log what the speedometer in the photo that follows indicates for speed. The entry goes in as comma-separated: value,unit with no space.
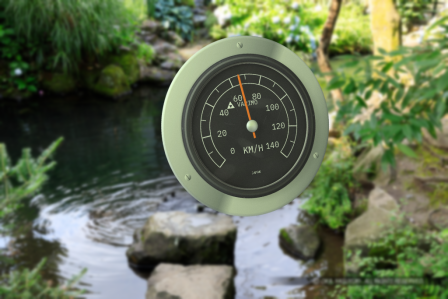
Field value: 65,km/h
